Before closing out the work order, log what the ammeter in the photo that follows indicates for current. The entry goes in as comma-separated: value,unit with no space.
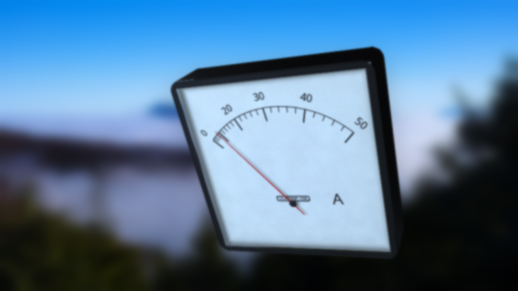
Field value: 10,A
